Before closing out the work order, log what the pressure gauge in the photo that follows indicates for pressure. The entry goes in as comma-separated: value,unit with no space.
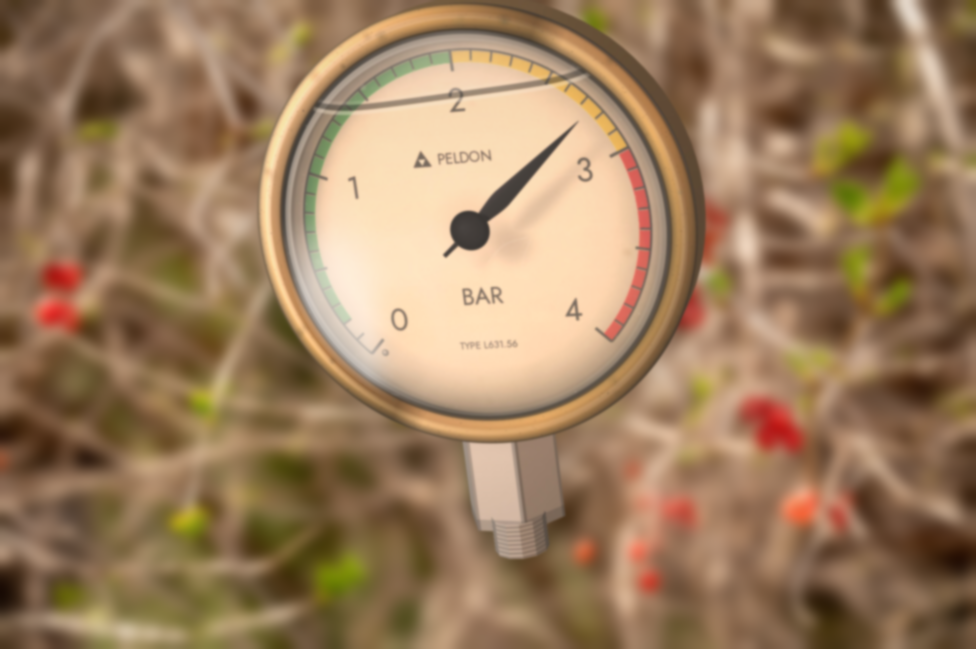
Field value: 2.75,bar
